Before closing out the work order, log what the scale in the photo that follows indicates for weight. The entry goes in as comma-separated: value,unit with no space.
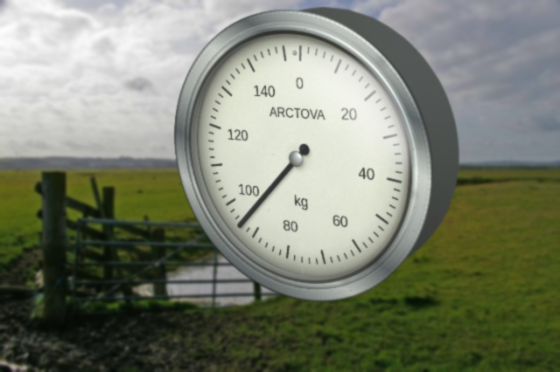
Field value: 94,kg
